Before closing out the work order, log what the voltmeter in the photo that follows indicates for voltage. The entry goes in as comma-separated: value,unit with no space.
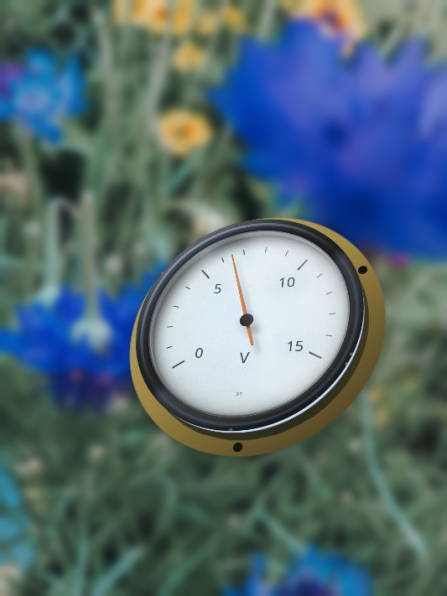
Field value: 6.5,V
